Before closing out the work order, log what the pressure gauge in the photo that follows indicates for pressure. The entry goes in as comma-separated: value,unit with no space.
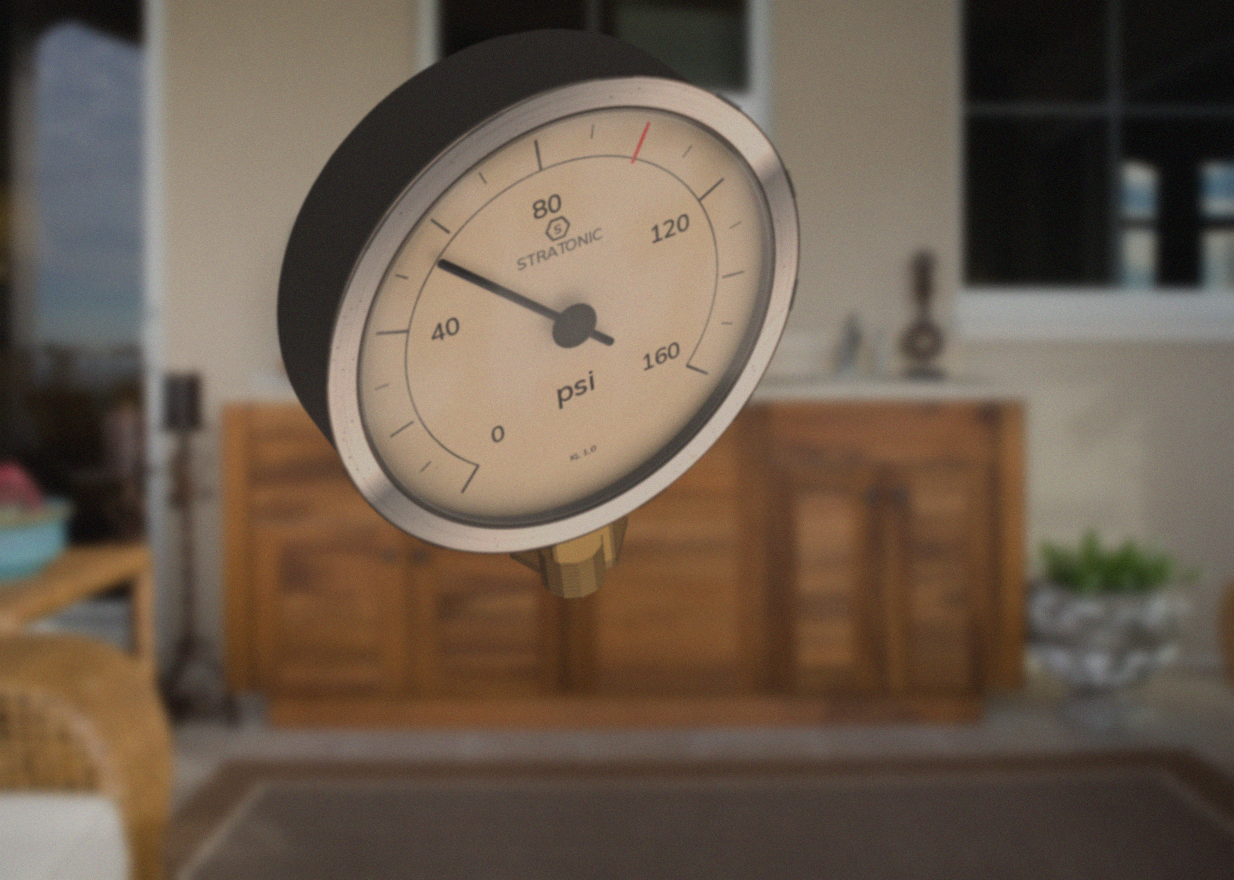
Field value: 55,psi
